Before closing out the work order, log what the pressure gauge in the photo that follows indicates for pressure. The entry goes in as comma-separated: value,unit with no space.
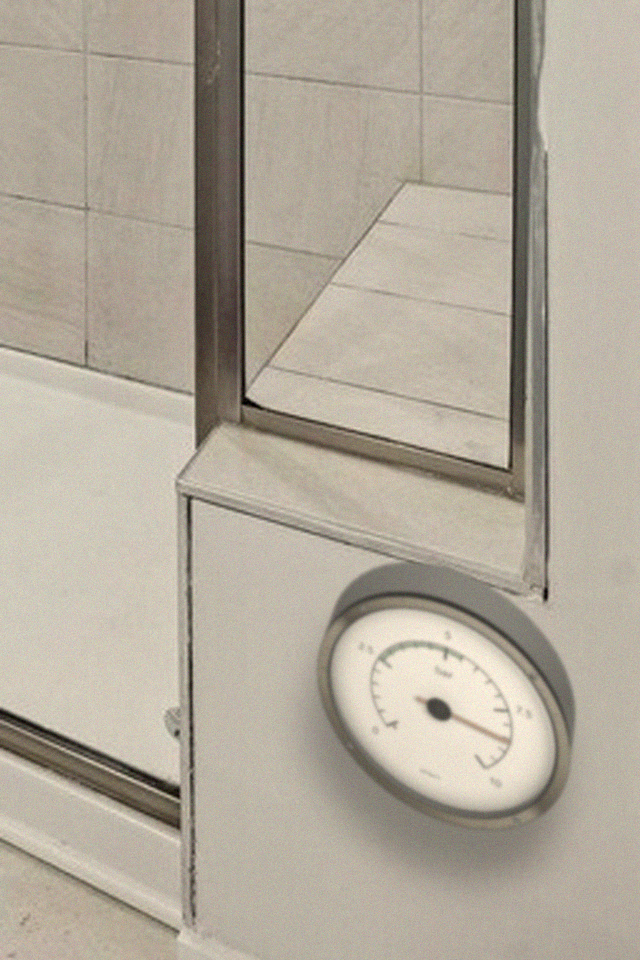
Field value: 8.5,bar
